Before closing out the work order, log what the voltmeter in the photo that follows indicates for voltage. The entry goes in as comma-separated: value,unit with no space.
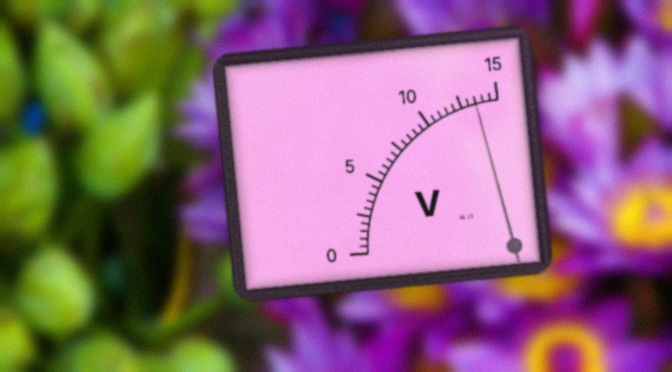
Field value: 13.5,V
